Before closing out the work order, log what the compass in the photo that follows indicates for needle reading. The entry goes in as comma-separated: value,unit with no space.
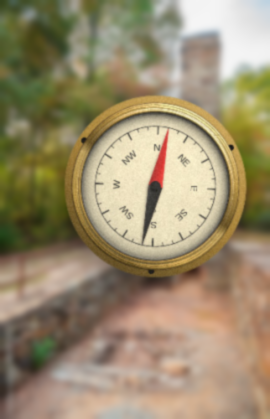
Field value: 10,°
